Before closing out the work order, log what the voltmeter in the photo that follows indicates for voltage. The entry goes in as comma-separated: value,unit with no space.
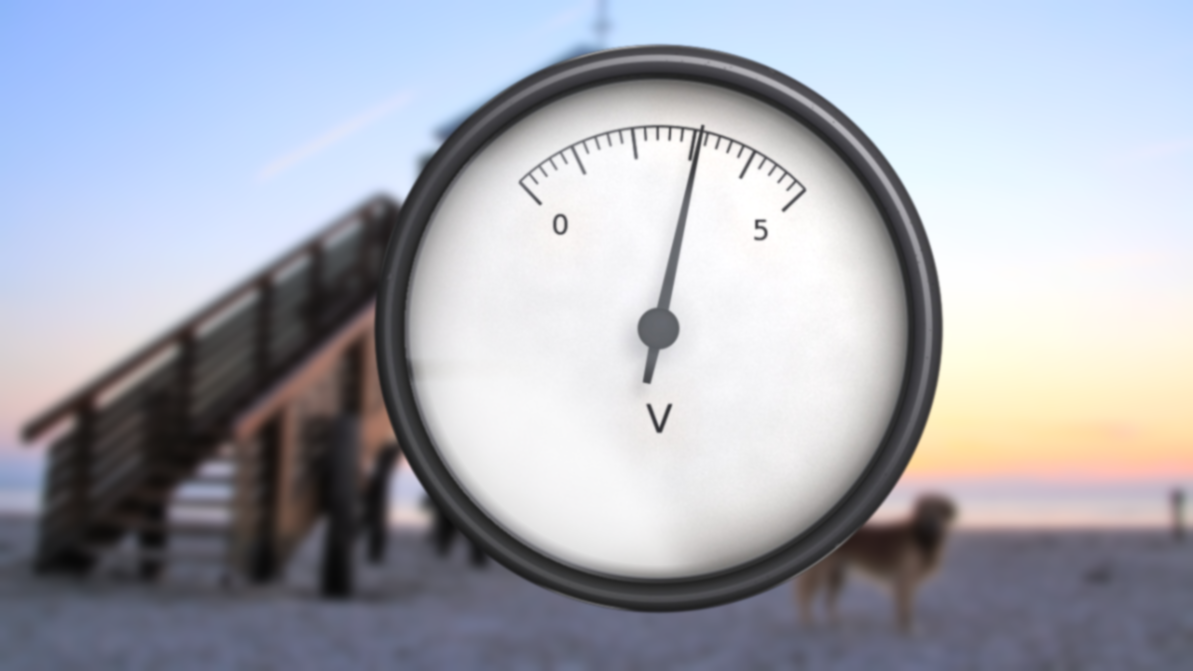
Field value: 3.1,V
